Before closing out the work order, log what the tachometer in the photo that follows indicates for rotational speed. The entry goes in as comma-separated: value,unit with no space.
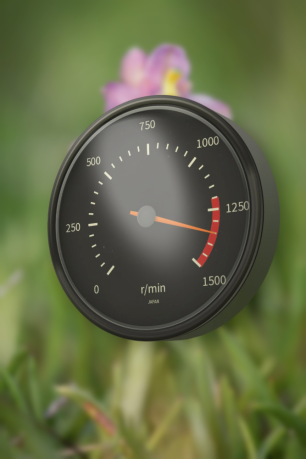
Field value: 1350,rpm
